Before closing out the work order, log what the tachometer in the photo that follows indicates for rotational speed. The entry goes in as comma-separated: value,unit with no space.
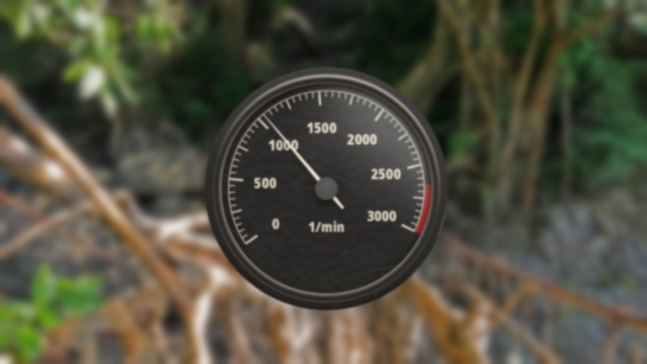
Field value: 1050,rpm
